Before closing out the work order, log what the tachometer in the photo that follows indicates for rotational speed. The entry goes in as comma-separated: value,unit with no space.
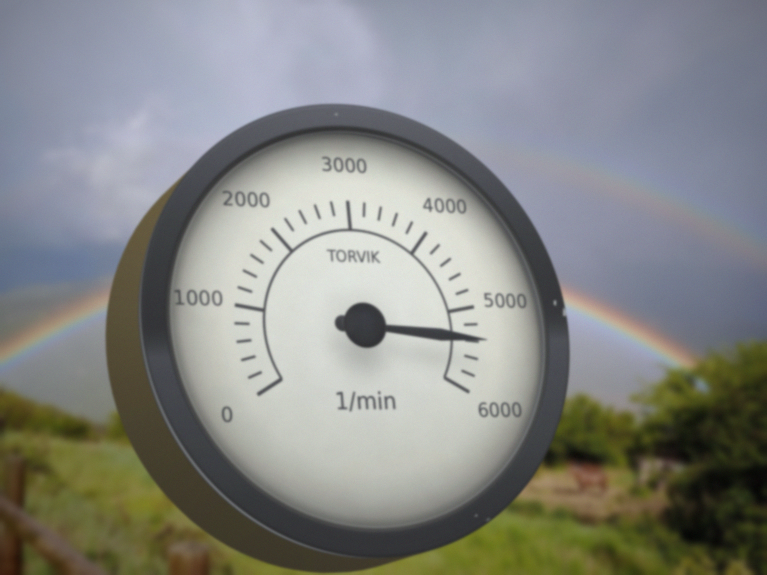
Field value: 5400,rpm
